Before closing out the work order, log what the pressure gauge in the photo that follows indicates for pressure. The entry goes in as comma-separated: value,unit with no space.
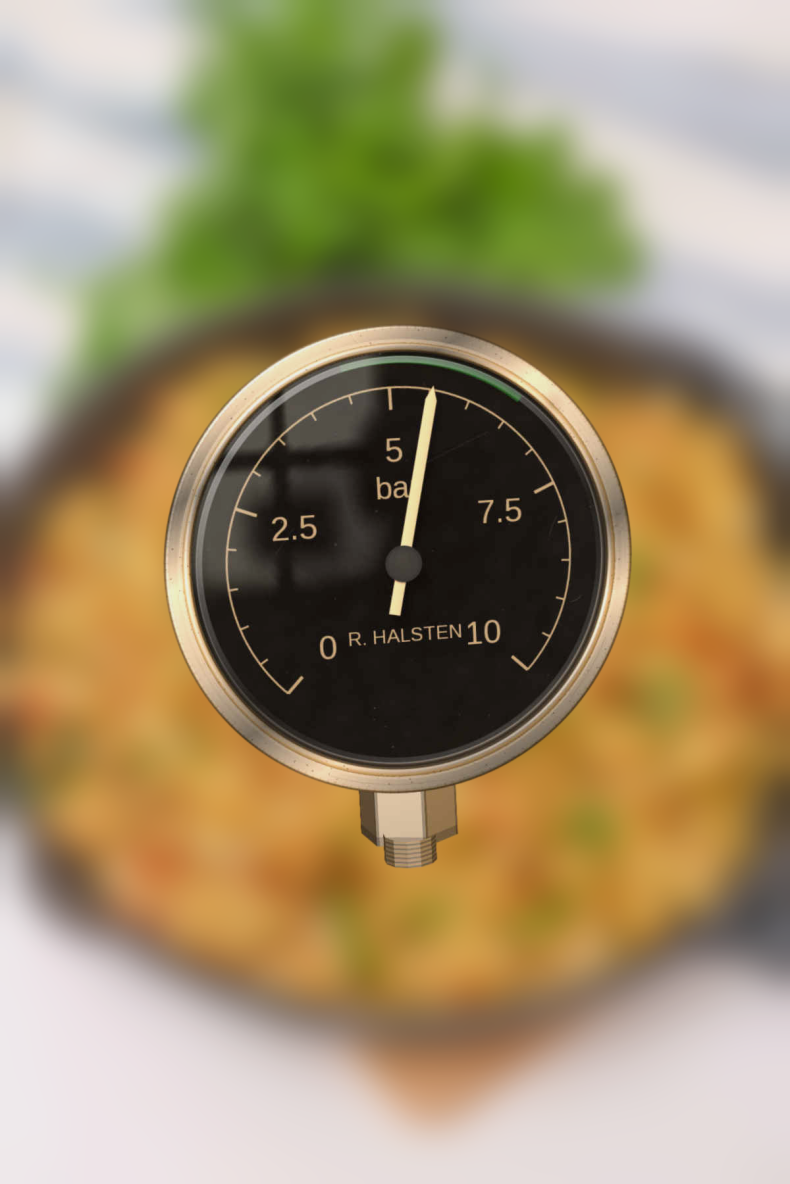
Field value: 5.5,bar
